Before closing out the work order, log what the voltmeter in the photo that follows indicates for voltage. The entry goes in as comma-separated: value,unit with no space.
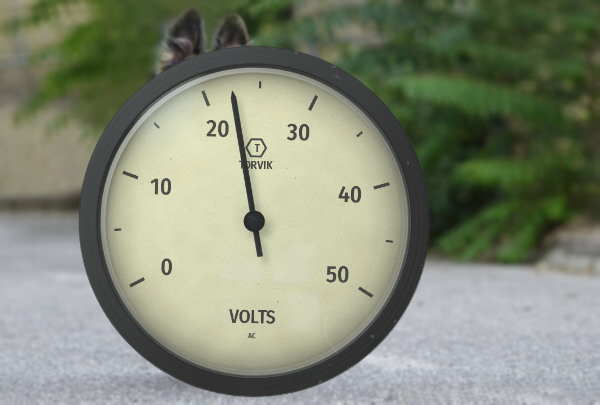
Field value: 22.5,V
